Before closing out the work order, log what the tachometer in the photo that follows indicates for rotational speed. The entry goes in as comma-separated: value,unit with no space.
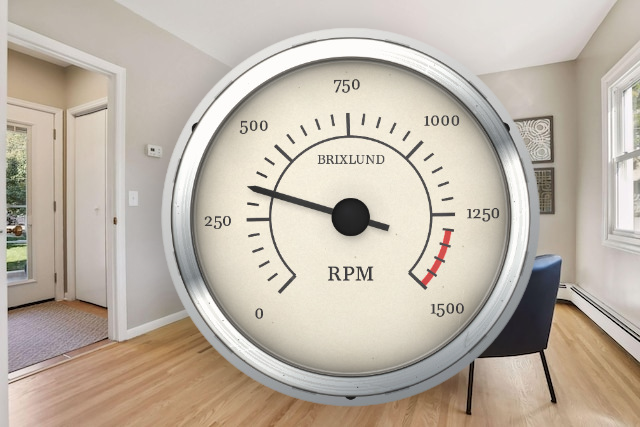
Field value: 350,rpm
